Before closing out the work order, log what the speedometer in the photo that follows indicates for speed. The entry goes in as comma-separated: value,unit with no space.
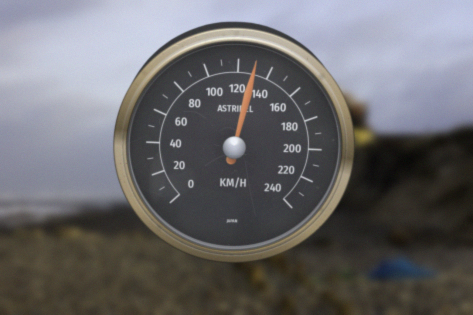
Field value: 130,km/h
